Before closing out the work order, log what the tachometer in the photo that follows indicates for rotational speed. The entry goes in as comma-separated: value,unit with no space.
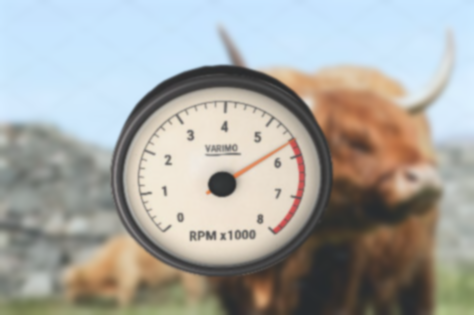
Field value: 5600,rpm
